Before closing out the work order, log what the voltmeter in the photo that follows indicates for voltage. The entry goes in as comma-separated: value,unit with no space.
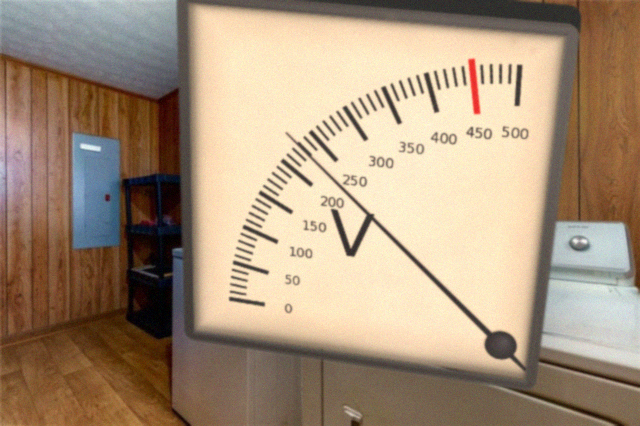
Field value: 230,V
